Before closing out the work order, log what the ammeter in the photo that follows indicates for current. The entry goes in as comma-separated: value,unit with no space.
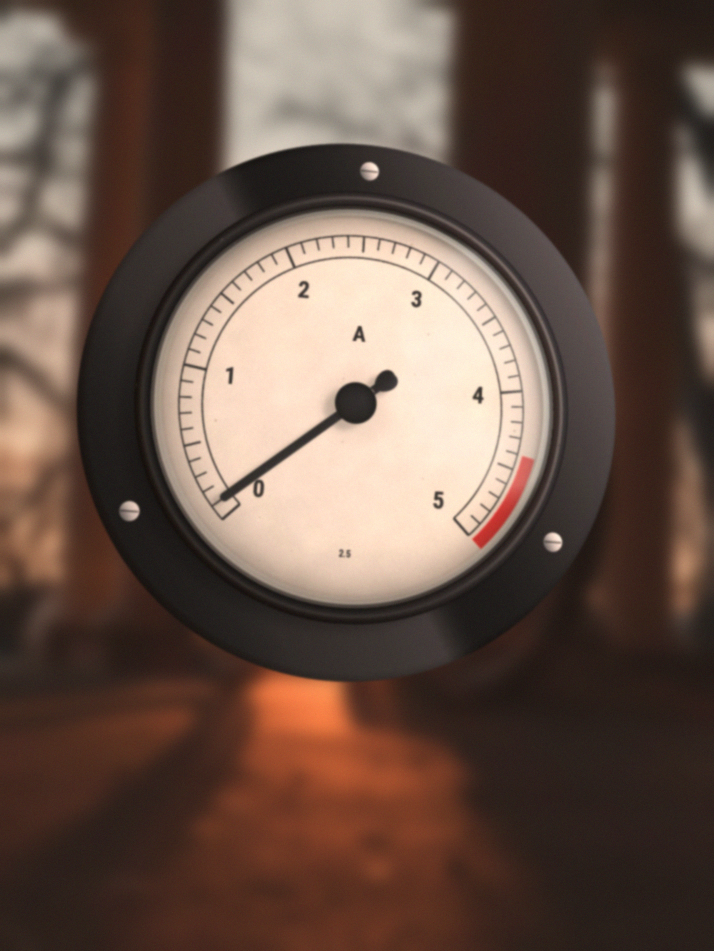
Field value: 0.1,A
